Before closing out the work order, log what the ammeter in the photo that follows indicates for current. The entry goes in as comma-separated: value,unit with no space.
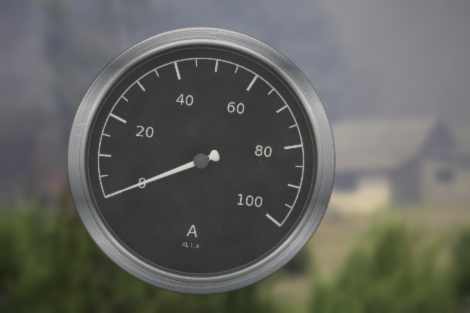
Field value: 0,A
